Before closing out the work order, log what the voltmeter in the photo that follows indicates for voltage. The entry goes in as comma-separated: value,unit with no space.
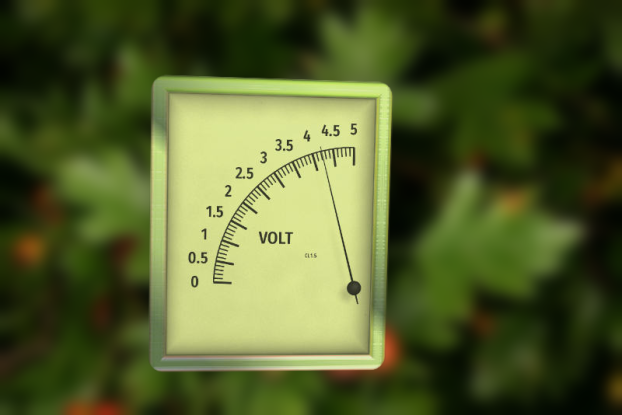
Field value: 4.2,V
